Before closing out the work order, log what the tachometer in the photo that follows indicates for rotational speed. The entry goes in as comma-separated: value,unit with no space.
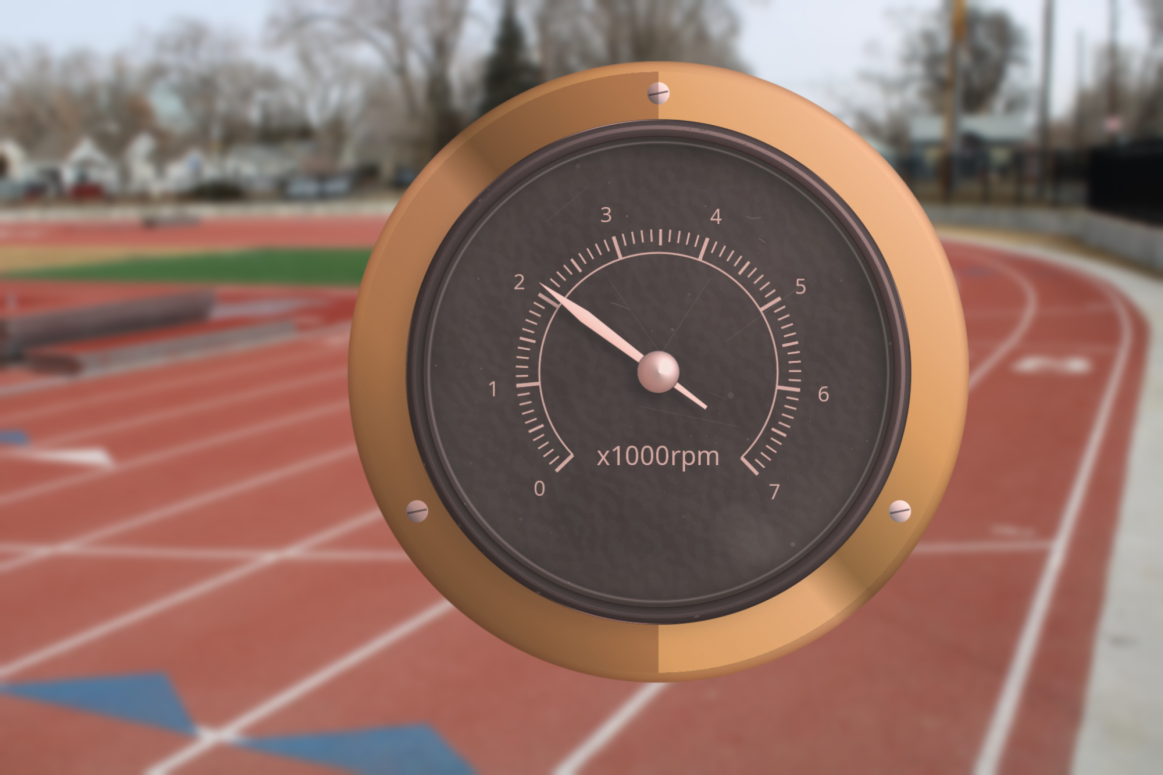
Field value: 2100,rpm
